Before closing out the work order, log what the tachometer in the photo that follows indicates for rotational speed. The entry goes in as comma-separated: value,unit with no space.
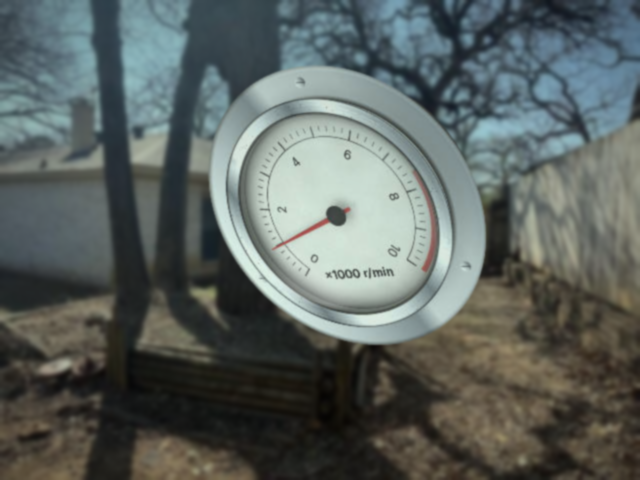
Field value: 1000,rpm
